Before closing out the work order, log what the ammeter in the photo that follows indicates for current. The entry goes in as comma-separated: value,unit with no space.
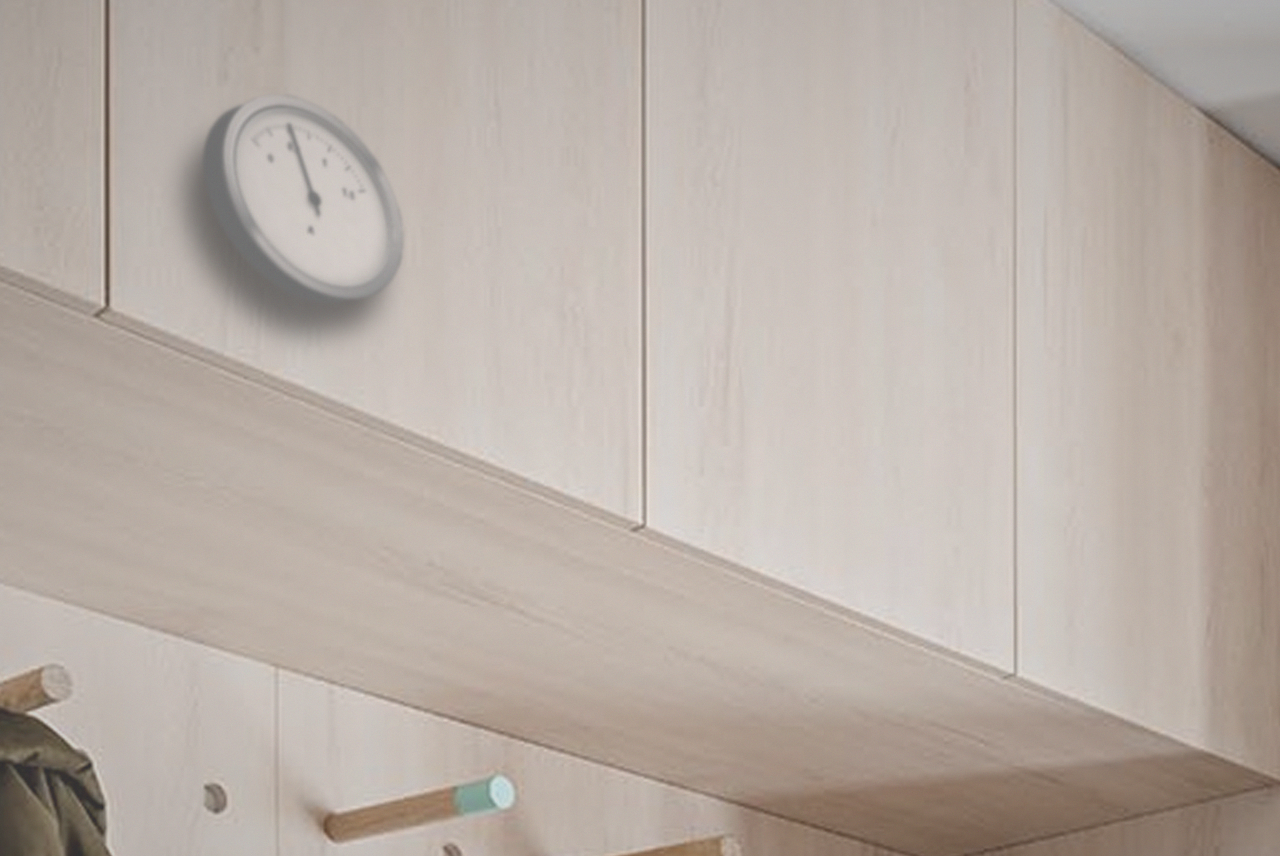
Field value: 0.5,A
